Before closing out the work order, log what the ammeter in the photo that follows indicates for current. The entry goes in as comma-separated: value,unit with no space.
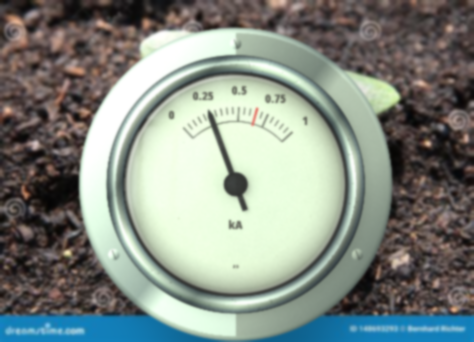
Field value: 0.25,kA
